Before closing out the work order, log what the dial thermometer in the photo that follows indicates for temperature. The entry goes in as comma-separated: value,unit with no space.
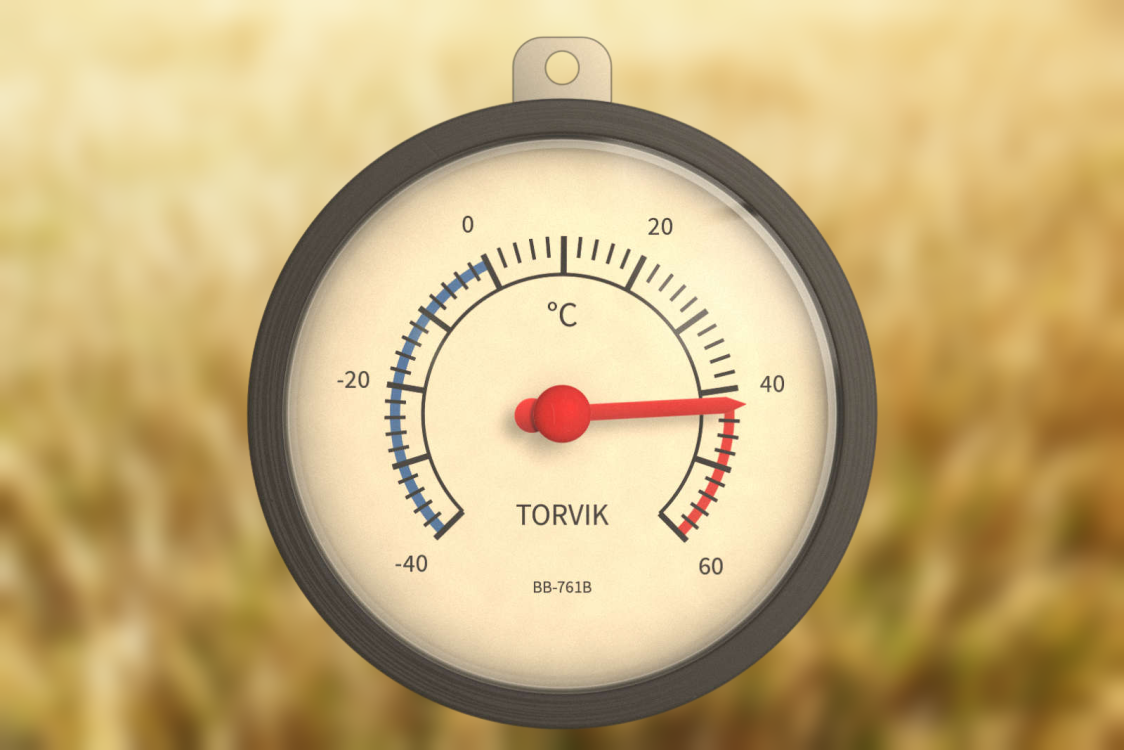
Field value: 42,°C
